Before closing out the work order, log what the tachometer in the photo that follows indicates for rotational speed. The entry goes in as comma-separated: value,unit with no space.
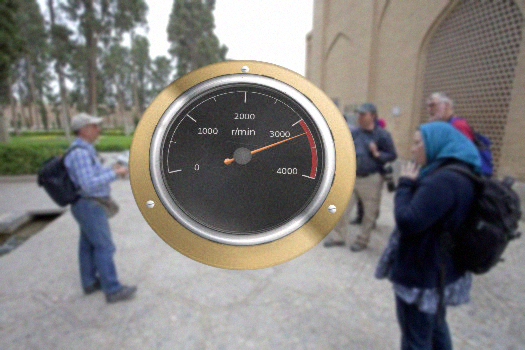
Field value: 3250,rpm
